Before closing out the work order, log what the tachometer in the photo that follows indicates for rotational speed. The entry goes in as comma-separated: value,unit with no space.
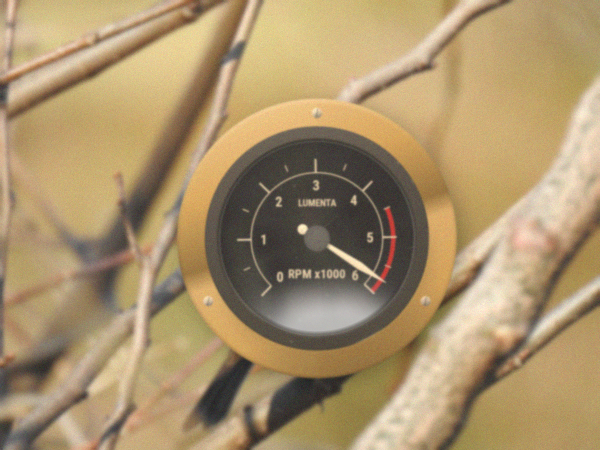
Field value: 5750,rpm
